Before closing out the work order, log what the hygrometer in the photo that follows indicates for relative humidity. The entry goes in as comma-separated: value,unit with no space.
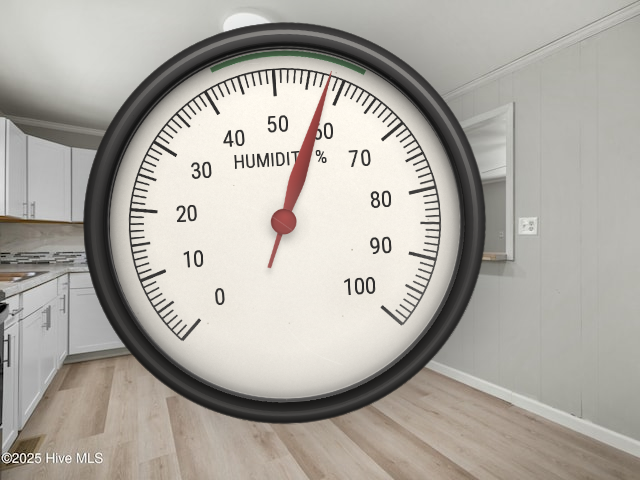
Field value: 58,%
